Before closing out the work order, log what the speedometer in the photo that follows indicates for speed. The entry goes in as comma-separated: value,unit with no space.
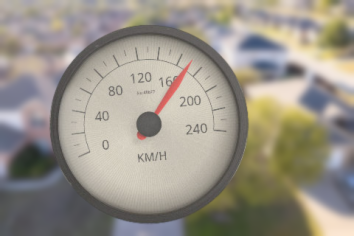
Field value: 170,km/h
